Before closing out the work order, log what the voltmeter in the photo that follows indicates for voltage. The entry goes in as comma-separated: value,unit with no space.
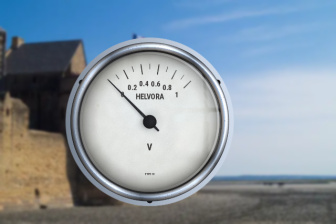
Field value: 0,V
